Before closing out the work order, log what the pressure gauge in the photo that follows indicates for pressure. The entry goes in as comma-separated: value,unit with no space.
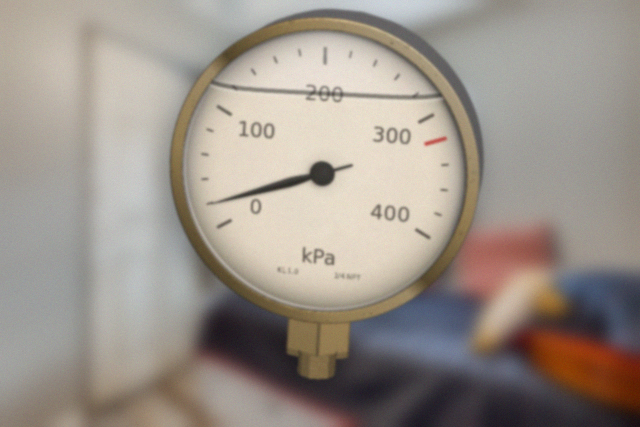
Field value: 20,kPa
